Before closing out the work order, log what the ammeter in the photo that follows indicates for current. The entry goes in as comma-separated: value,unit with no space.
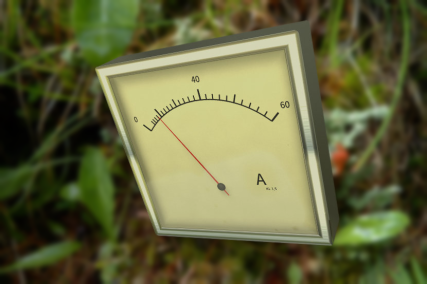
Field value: 20,A
